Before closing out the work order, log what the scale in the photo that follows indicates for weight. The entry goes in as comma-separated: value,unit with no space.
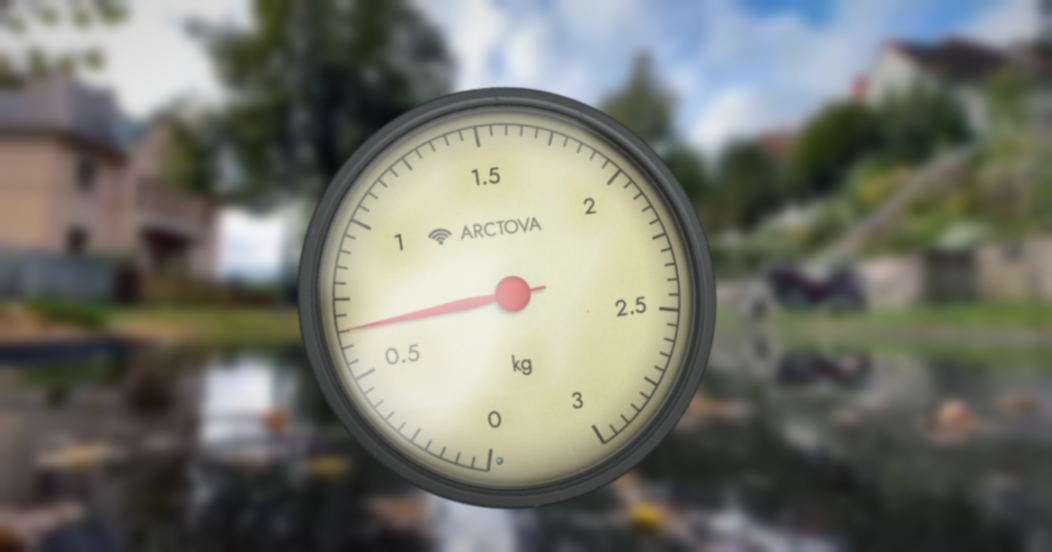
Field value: 0.65,kg
